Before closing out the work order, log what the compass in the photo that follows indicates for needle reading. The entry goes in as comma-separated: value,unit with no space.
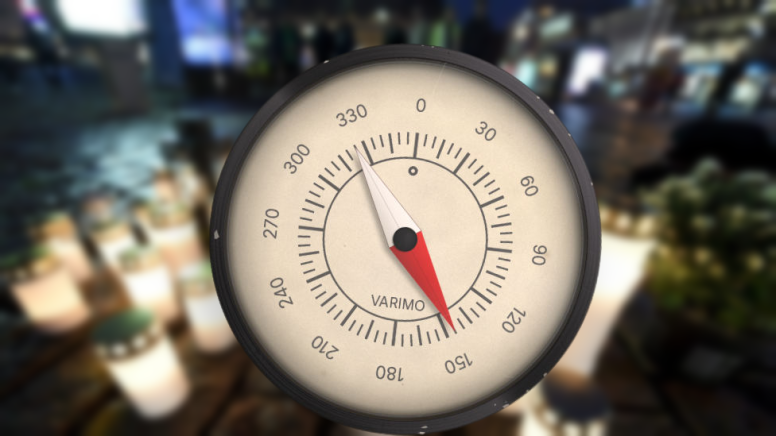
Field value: 145,°
